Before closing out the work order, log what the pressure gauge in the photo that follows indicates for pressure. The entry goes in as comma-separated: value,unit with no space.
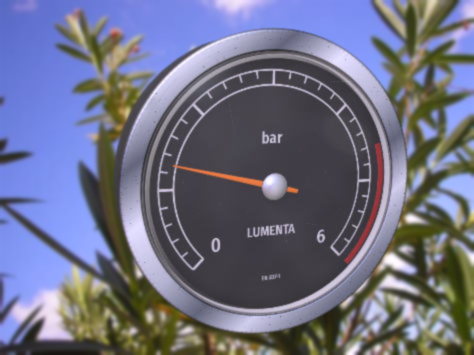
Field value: 1.3,bar
